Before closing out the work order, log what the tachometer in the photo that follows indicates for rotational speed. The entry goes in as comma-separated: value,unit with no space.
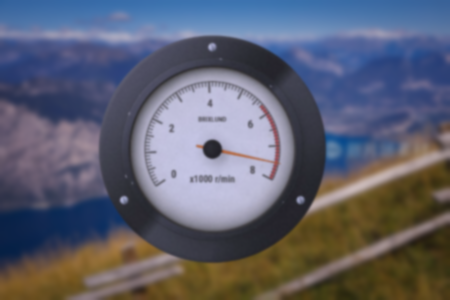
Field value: 7500,rpm
